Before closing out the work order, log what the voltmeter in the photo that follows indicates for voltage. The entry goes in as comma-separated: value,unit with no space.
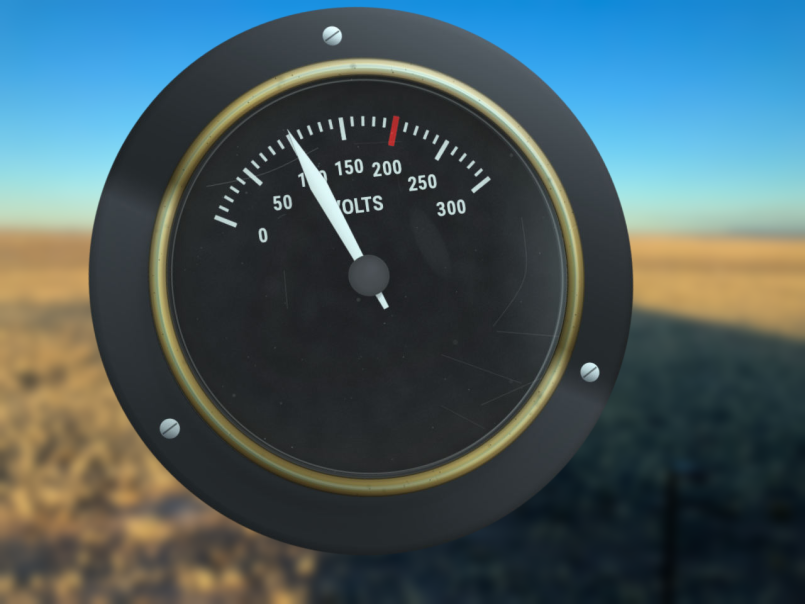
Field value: 100,V
